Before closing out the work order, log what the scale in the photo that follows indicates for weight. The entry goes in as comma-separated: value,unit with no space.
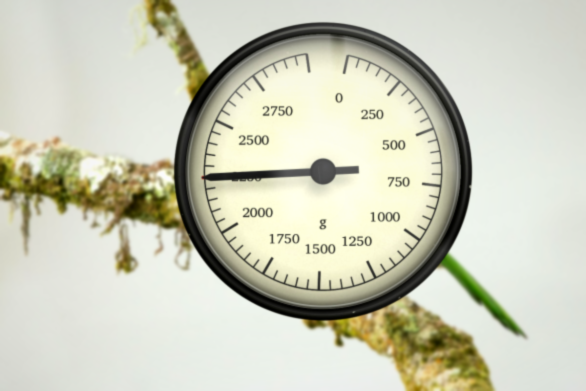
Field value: 2250,g
